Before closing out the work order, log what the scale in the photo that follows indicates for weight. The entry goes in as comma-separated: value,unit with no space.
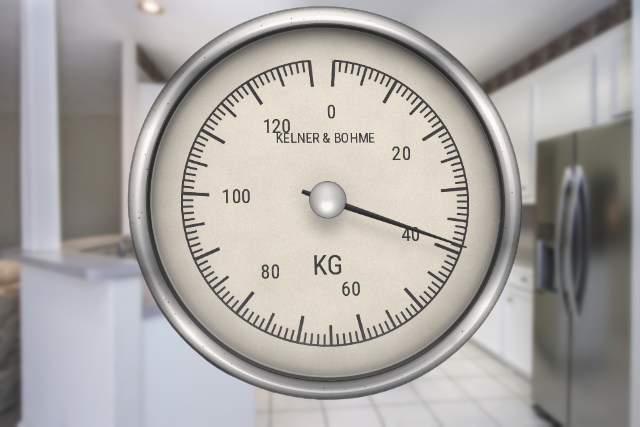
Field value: 39,kg
